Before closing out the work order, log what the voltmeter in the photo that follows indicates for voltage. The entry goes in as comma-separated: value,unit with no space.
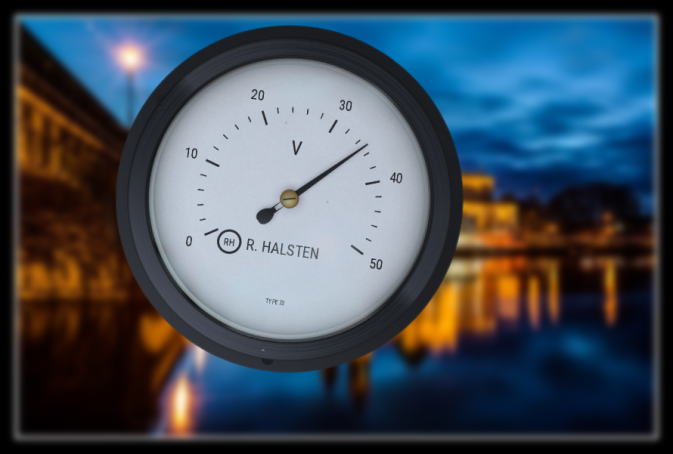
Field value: 35,V
